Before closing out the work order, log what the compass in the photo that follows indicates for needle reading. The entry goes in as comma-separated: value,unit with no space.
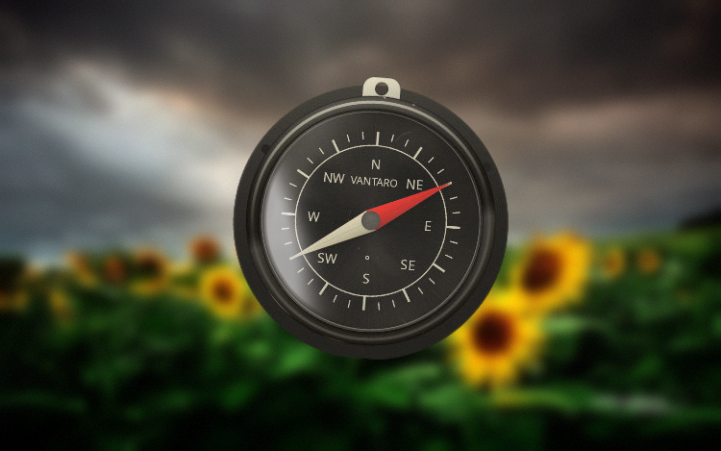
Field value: 60,°
